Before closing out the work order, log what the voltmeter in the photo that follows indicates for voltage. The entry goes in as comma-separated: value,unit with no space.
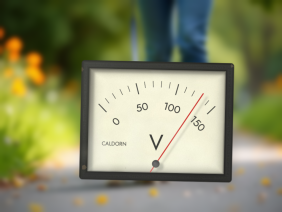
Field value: 130,V
